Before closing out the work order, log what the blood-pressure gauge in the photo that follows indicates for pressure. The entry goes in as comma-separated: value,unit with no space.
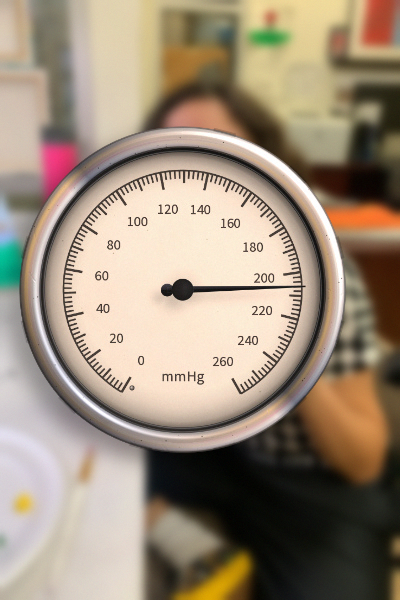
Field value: 206,mmHg
